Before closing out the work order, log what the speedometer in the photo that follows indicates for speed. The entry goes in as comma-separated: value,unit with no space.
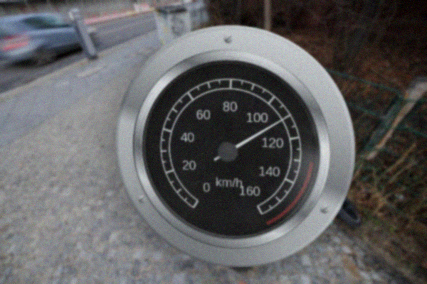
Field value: 110,km/h
